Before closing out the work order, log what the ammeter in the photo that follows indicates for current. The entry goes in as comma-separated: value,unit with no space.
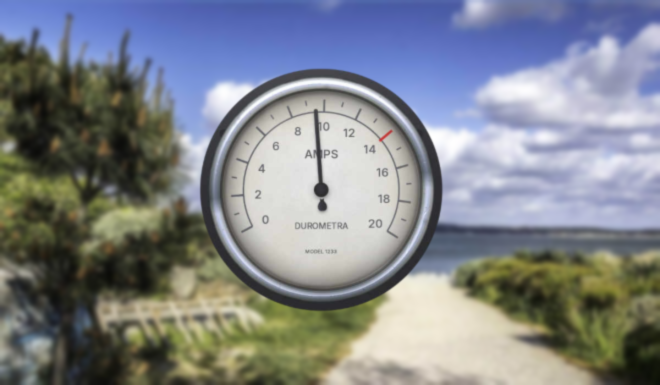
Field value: 9.5,A
